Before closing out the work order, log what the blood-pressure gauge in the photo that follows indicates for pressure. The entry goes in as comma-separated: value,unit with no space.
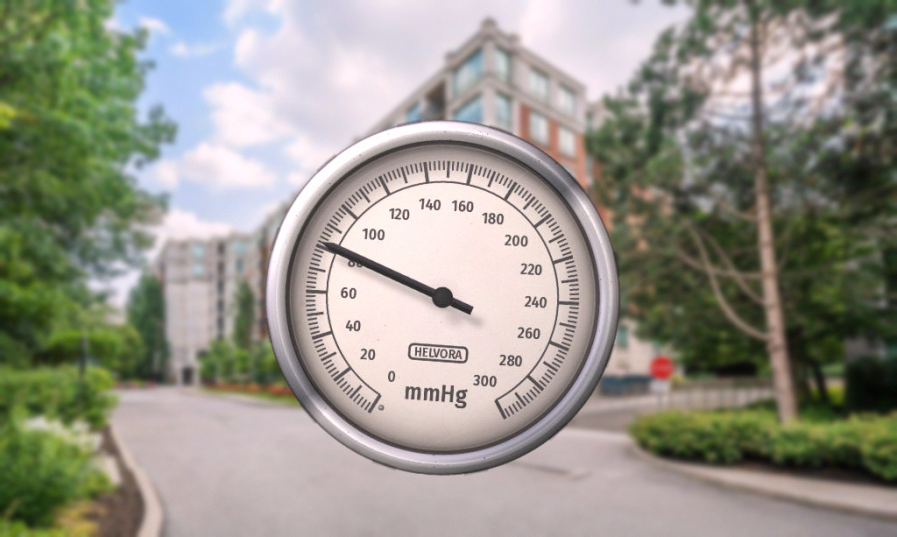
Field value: 82,mmHg
